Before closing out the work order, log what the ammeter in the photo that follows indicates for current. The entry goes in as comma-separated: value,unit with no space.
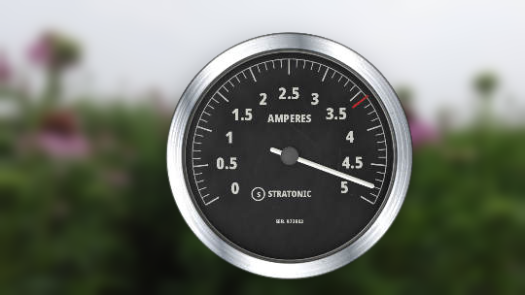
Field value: 4.8,A
